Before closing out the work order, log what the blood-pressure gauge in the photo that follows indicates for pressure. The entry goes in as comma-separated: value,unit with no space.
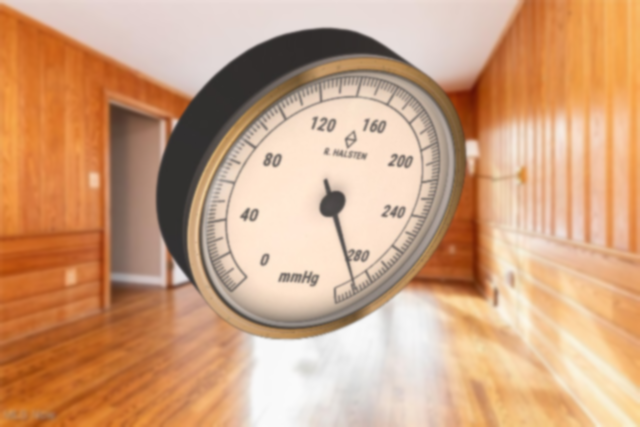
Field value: 290,mmHg
